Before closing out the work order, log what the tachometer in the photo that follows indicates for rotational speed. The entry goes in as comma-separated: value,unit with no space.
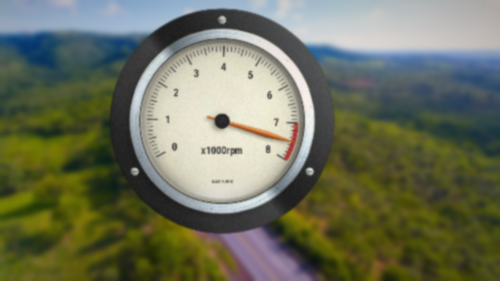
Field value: 7500,rpm
